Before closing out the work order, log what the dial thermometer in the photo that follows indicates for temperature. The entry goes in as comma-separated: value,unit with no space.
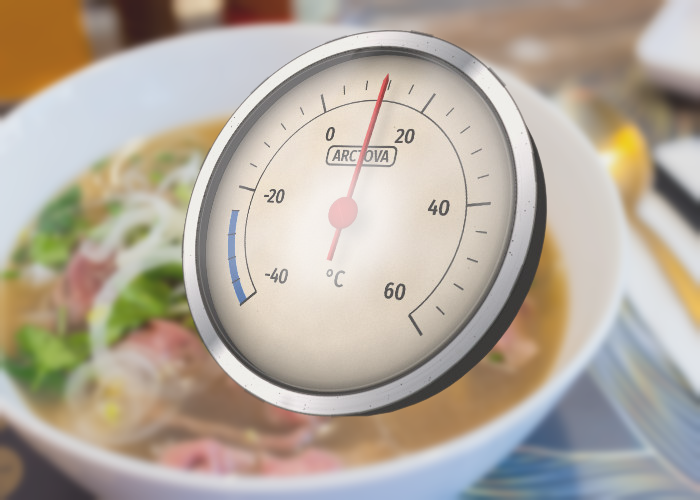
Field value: 12,°C
